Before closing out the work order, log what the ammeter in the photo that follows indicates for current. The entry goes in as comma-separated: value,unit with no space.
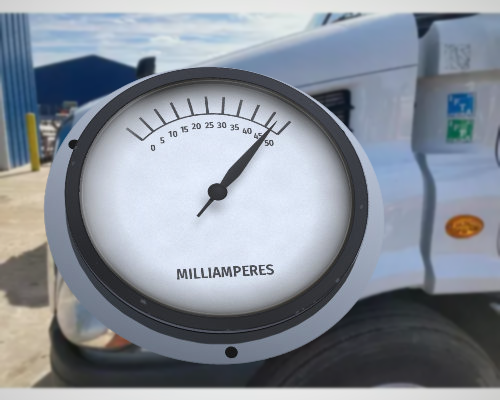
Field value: 47.5,mA
